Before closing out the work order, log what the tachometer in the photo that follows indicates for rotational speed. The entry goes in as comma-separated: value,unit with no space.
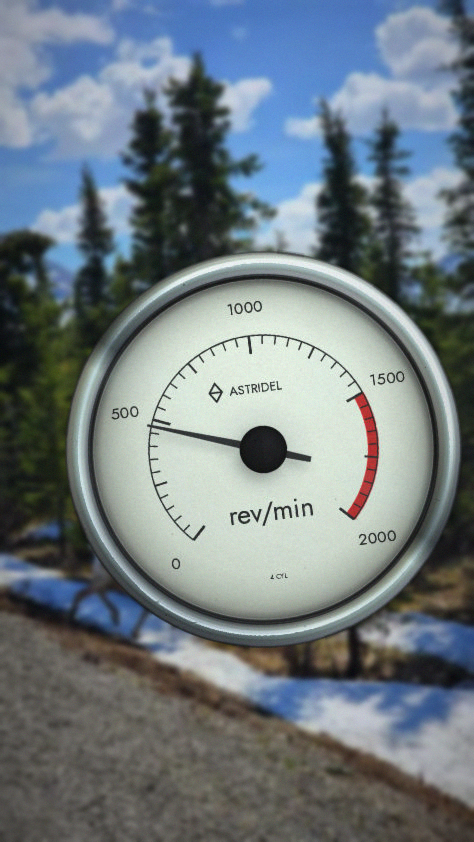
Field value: 475,rpm
